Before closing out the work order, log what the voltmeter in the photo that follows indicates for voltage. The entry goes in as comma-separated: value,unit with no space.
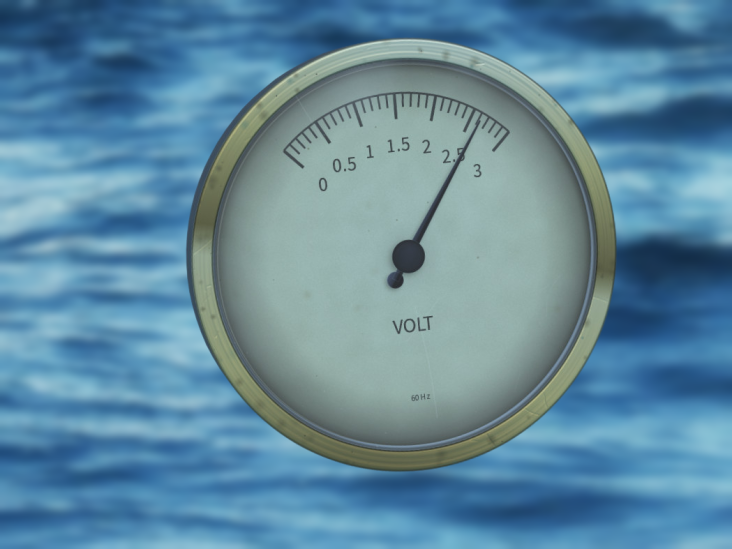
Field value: 2.6,V
